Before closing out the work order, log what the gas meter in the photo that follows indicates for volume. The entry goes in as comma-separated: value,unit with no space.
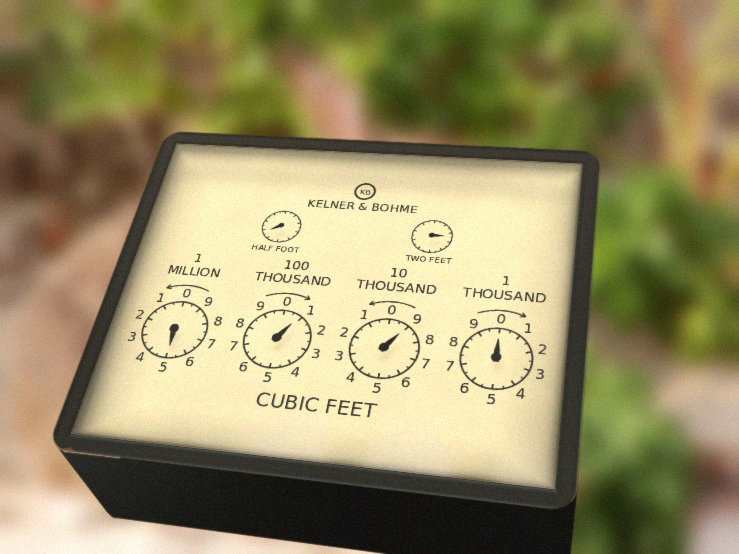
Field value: 509000,ft³
